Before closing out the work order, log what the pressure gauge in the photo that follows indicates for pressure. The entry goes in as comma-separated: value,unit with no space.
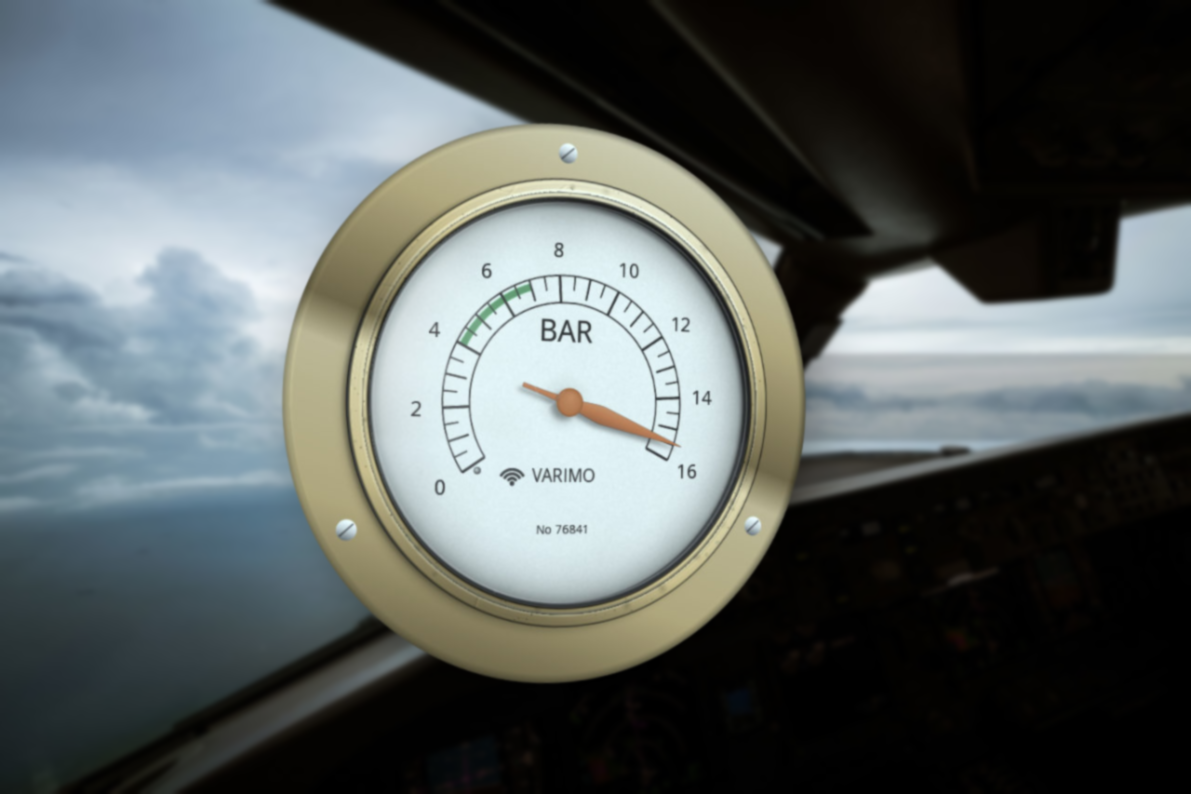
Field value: 15.5,bar
